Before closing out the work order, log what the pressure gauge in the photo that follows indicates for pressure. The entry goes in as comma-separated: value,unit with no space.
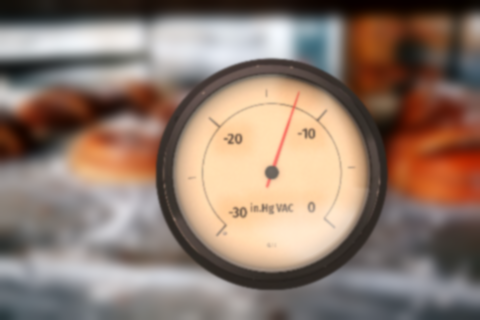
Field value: -12.5,inHg
